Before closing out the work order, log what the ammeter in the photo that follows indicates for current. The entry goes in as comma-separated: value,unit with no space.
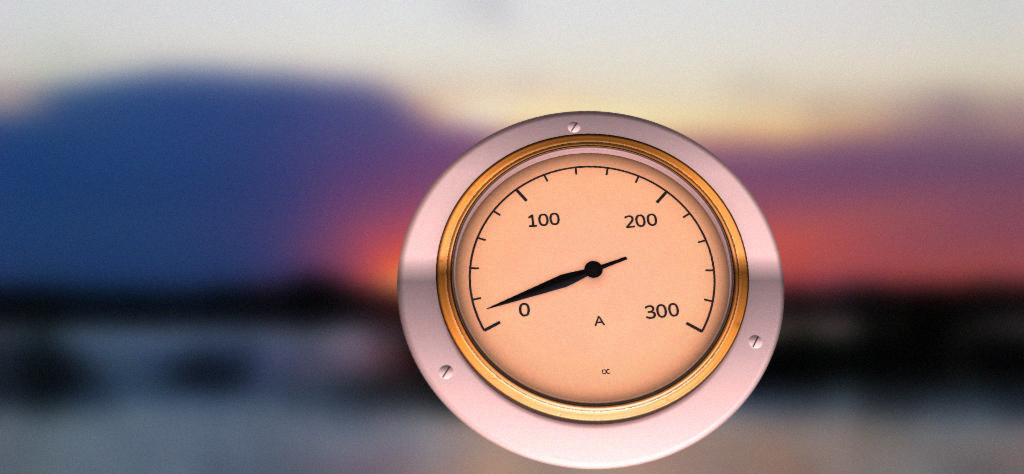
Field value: 10,A
